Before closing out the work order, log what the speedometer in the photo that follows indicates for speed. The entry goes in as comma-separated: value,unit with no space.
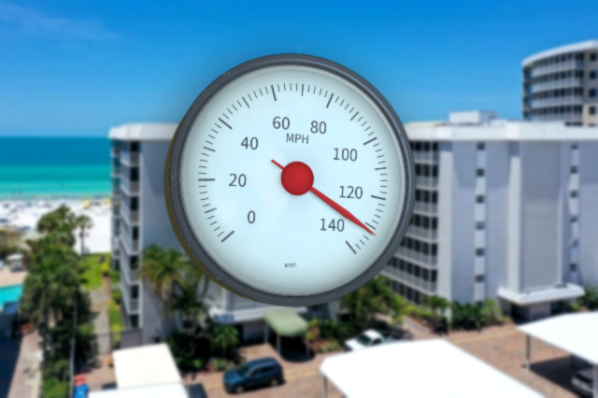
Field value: 132,mph
